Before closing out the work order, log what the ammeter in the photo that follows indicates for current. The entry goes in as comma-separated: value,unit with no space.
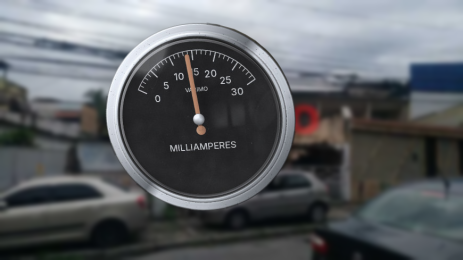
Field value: 14,mA
